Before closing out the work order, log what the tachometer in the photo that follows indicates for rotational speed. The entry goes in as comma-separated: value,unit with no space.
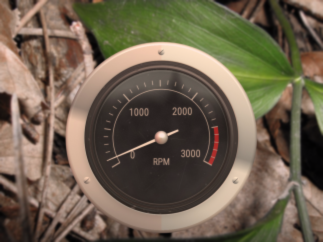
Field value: 100,rpm
